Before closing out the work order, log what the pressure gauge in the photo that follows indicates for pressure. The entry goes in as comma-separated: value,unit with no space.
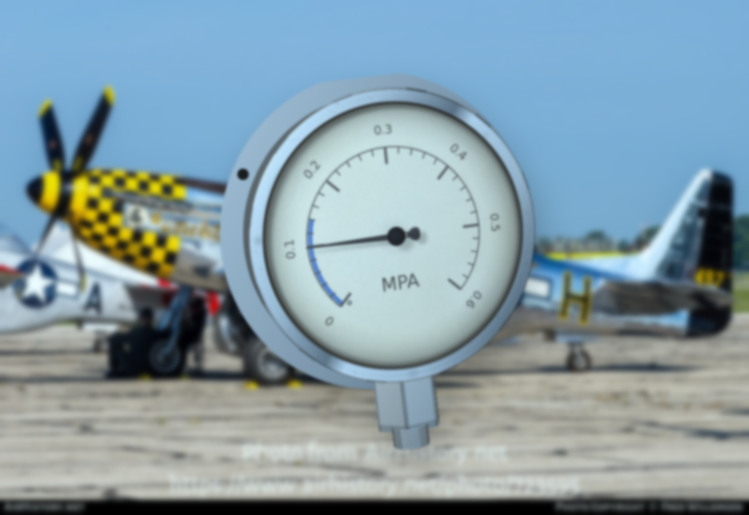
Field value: 0.1,MPa
